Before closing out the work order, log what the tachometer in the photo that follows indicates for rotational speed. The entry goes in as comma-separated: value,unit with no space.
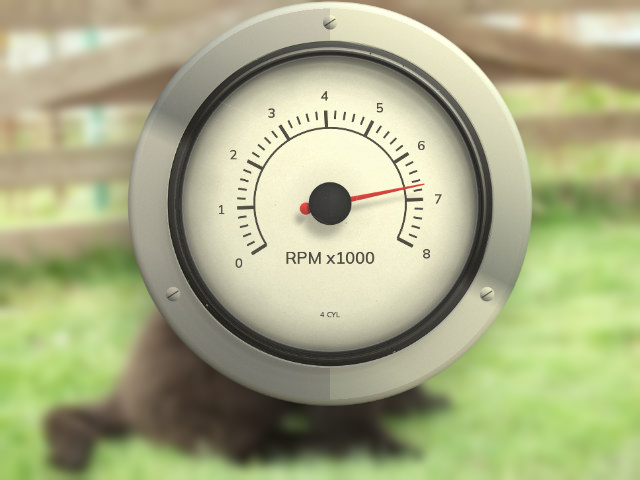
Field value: 6700,rpm
